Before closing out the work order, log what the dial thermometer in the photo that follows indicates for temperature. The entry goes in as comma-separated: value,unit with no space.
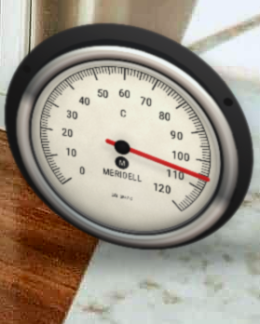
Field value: 105,°C
